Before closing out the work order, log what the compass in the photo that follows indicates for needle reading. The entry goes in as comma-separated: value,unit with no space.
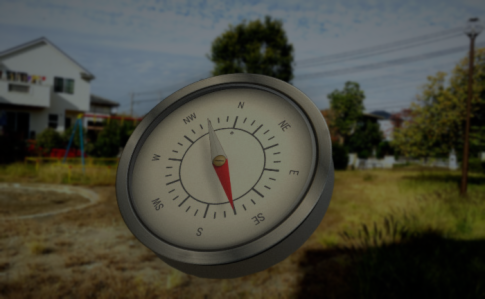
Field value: 150,°
